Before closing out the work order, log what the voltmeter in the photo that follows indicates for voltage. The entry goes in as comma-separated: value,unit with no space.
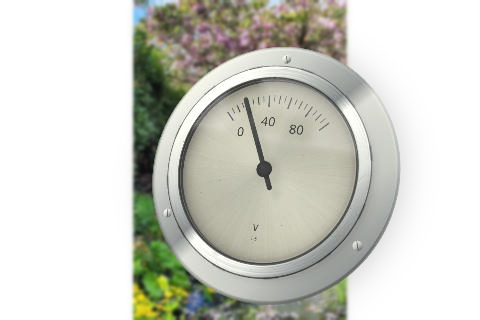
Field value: 20,V
